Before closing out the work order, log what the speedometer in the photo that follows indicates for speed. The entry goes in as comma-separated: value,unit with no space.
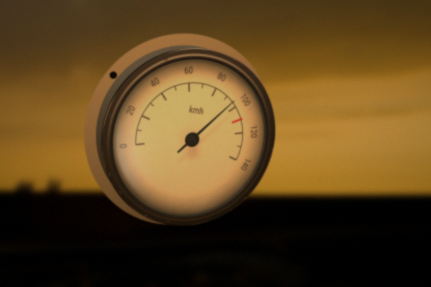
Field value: 95,km/h
